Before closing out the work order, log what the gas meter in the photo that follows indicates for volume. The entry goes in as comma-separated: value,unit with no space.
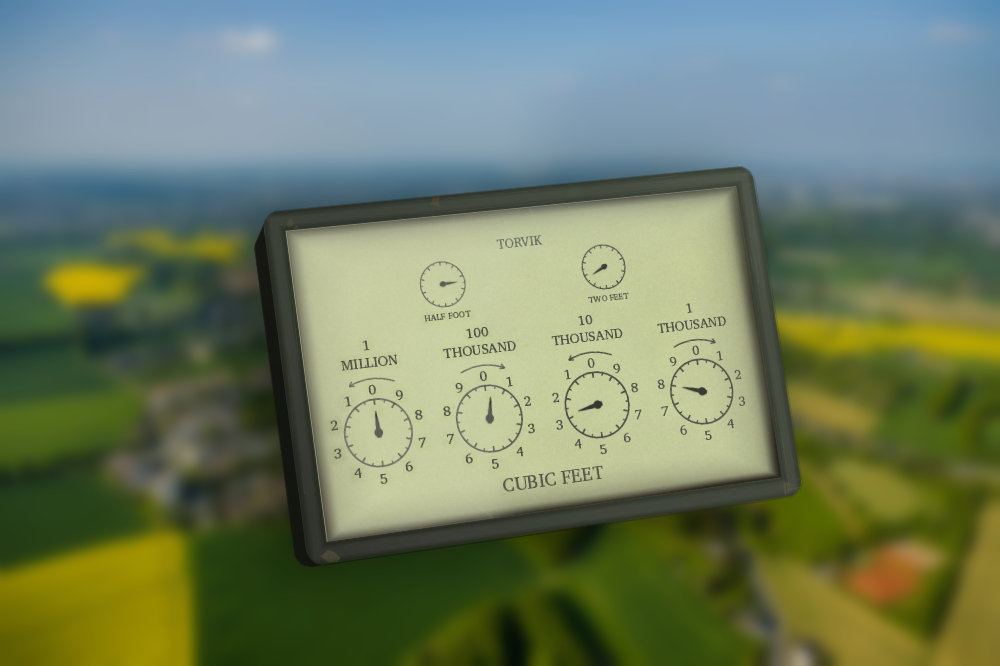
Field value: 2800,ft³
